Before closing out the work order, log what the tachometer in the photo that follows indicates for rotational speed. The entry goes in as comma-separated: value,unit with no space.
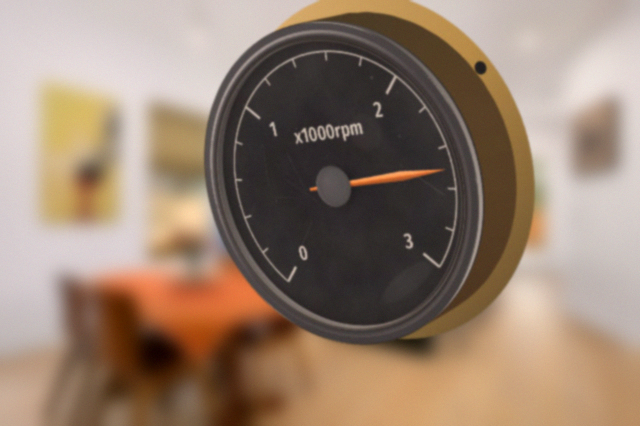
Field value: 2500,rpm
